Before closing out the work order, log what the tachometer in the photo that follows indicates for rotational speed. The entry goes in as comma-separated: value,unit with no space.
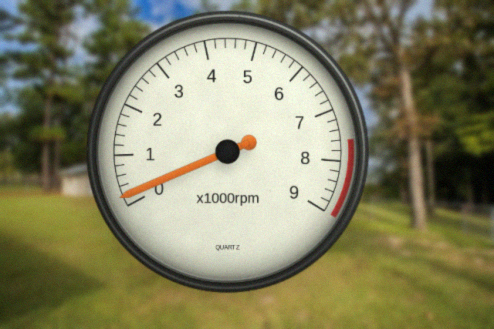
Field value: 200,rpm
